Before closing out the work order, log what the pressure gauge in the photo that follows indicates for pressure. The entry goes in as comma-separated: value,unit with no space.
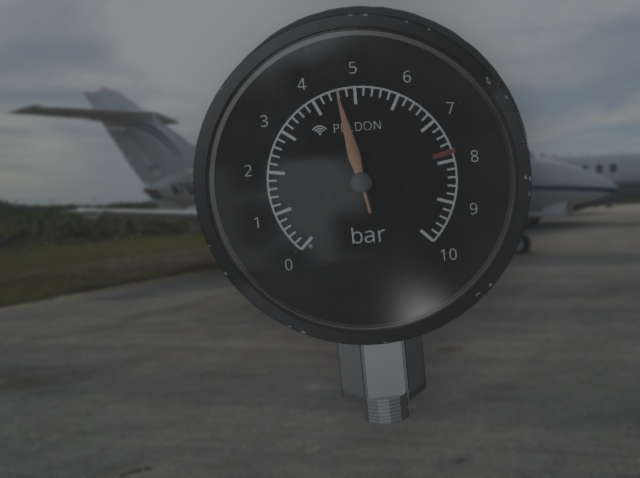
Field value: 4.6,bar
